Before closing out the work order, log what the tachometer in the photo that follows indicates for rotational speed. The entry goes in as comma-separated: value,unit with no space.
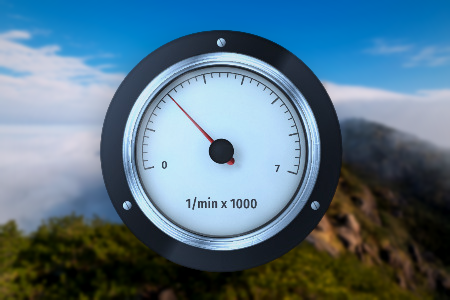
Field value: 2000,rpm
